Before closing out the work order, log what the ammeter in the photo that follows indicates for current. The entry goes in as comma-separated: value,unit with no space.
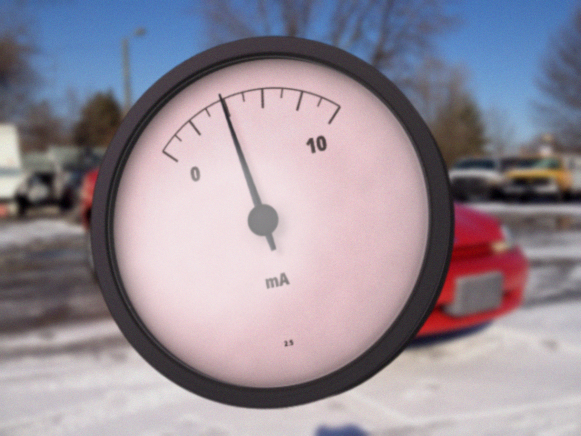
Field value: 4,mA
